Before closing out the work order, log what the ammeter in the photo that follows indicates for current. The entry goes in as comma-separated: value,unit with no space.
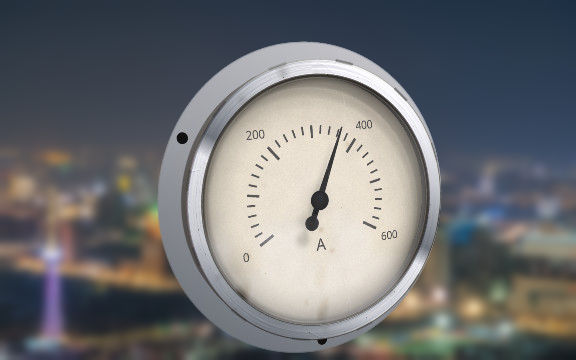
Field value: 360,A
